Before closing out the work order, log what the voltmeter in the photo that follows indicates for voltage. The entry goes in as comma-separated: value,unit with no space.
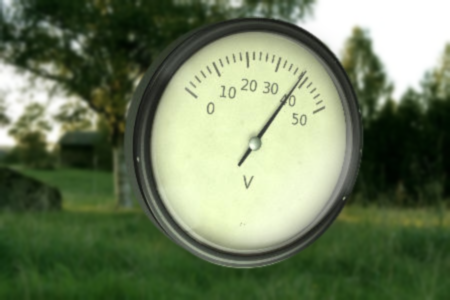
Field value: 38,V
